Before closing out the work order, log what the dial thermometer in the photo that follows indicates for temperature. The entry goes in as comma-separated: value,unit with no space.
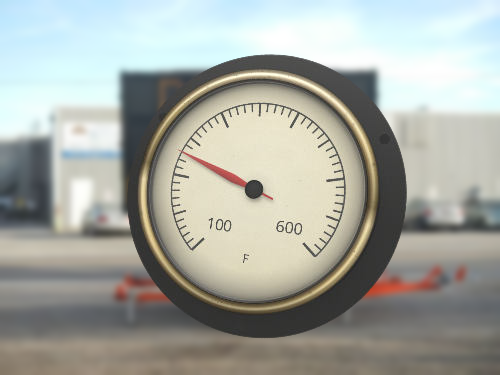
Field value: 230,°F
